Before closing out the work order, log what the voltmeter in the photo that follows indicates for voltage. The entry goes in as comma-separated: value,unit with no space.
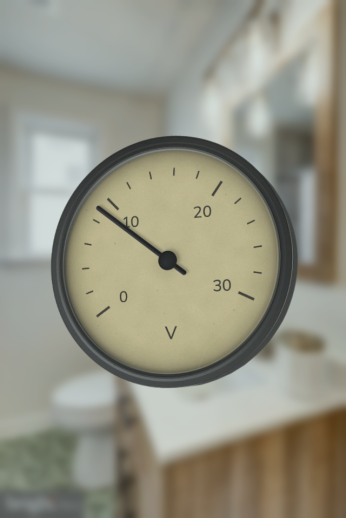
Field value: 9,V
